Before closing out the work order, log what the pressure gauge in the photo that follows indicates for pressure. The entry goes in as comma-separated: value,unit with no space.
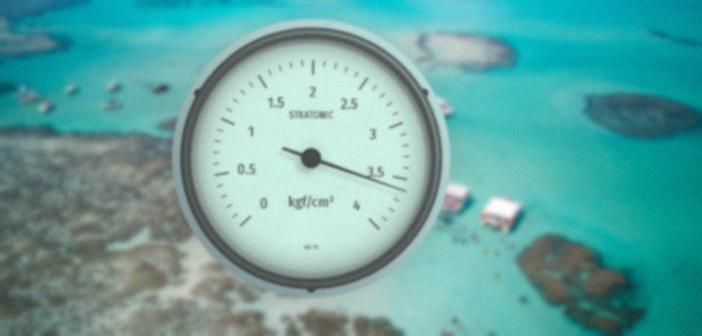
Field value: 3.6,kg/cm²
